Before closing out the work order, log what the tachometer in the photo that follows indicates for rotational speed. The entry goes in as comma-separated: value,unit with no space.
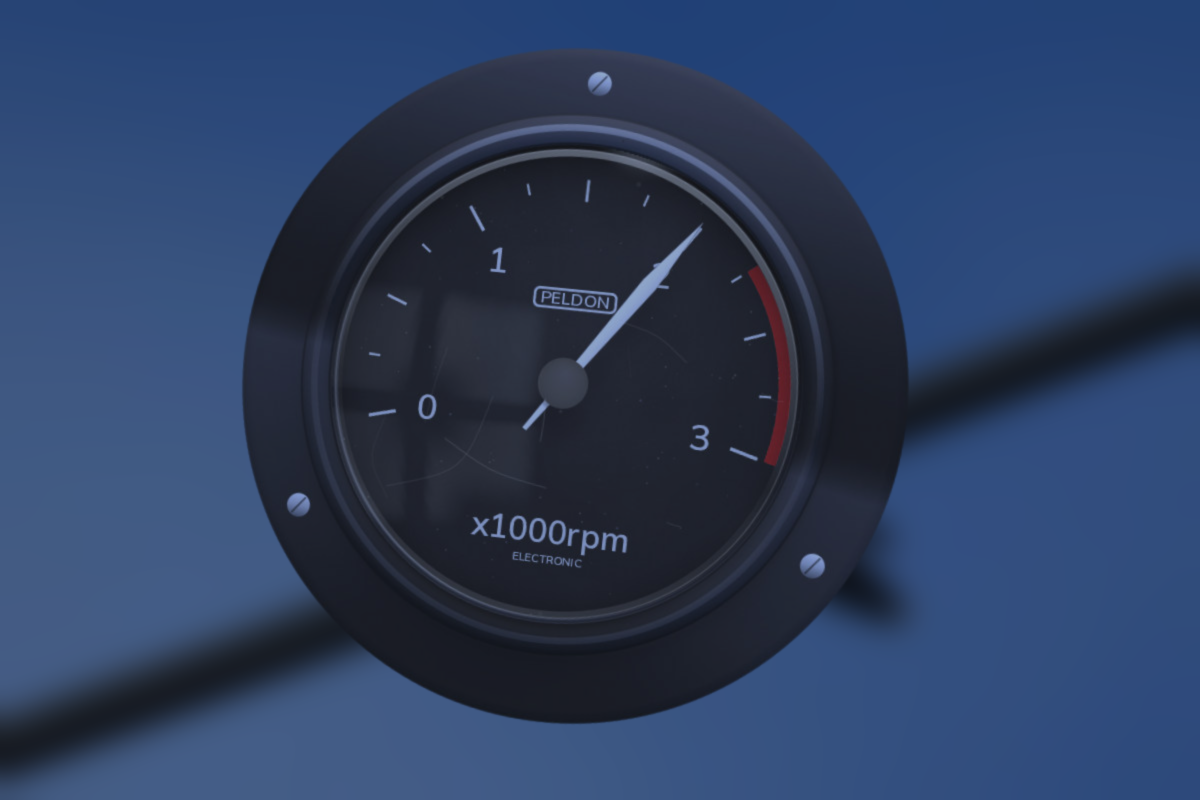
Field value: 2000,rpm
